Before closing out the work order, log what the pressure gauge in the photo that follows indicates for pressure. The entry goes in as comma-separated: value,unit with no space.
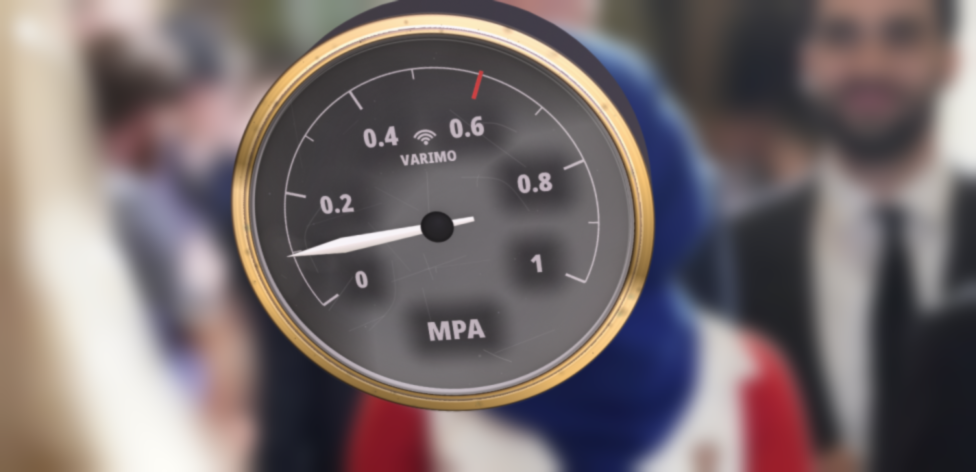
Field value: 0.1,MPa
